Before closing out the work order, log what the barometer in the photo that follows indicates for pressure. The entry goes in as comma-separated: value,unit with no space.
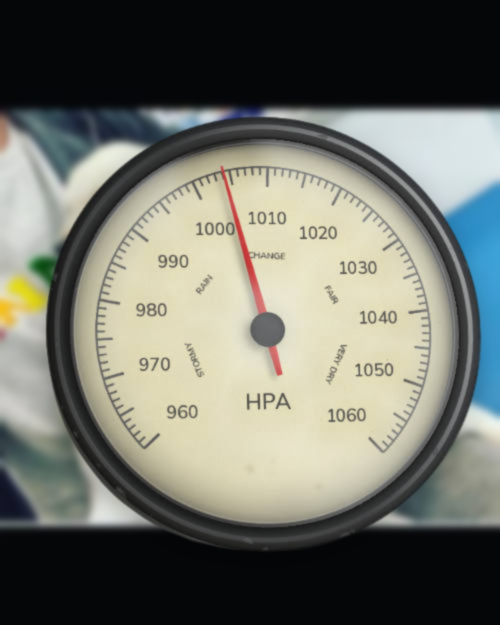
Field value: 1004,hPa
